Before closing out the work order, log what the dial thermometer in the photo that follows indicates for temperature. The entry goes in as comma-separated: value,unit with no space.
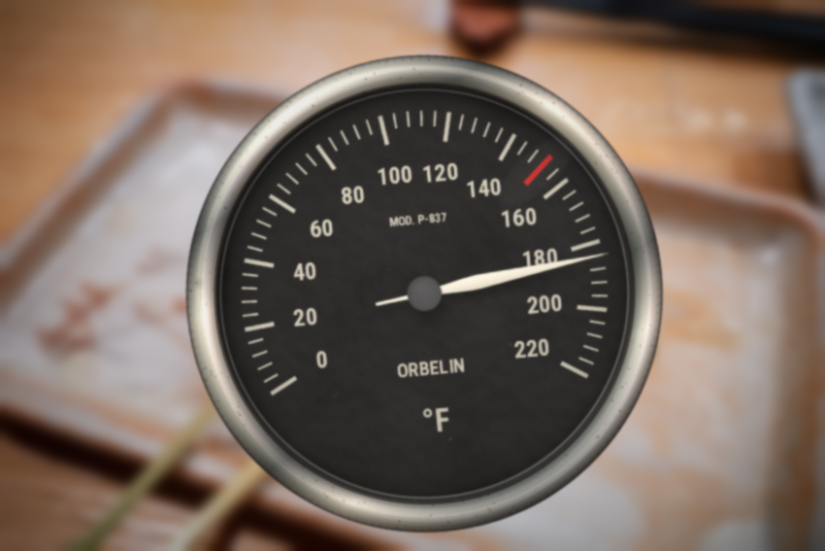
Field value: 184,°F
